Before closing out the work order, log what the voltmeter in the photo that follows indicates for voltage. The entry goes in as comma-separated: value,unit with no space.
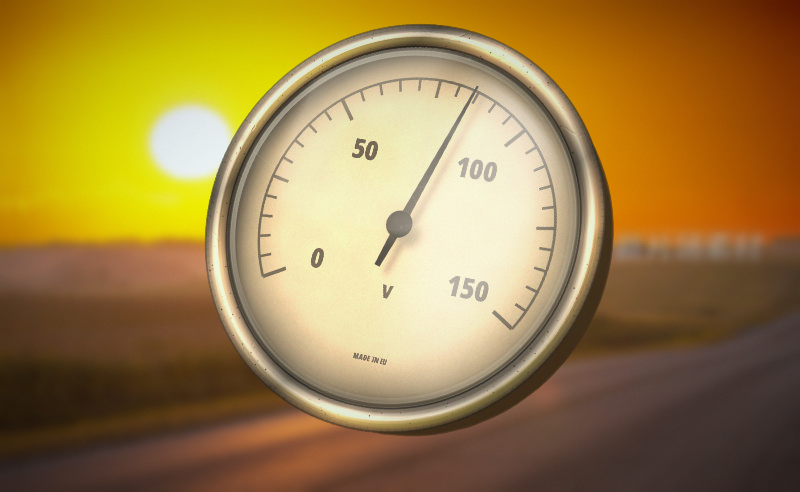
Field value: 85,V
